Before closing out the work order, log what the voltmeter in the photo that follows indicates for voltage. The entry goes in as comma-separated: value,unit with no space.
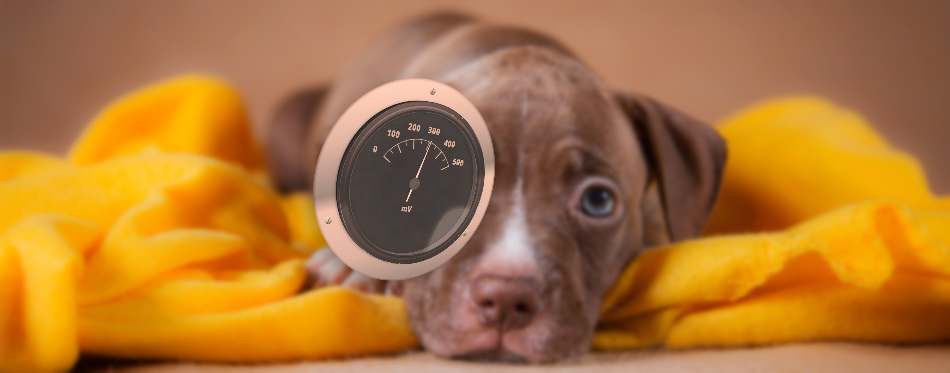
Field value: 300,mV
